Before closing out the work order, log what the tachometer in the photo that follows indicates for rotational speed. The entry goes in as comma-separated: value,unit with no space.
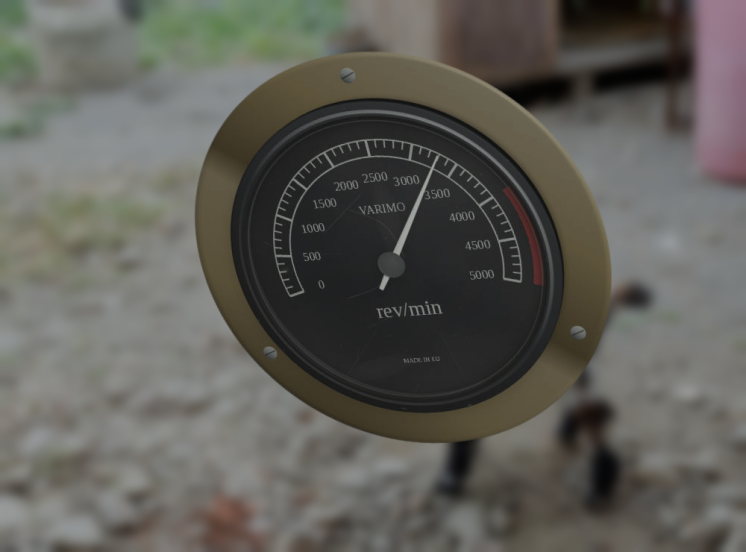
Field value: 3300,rpm
